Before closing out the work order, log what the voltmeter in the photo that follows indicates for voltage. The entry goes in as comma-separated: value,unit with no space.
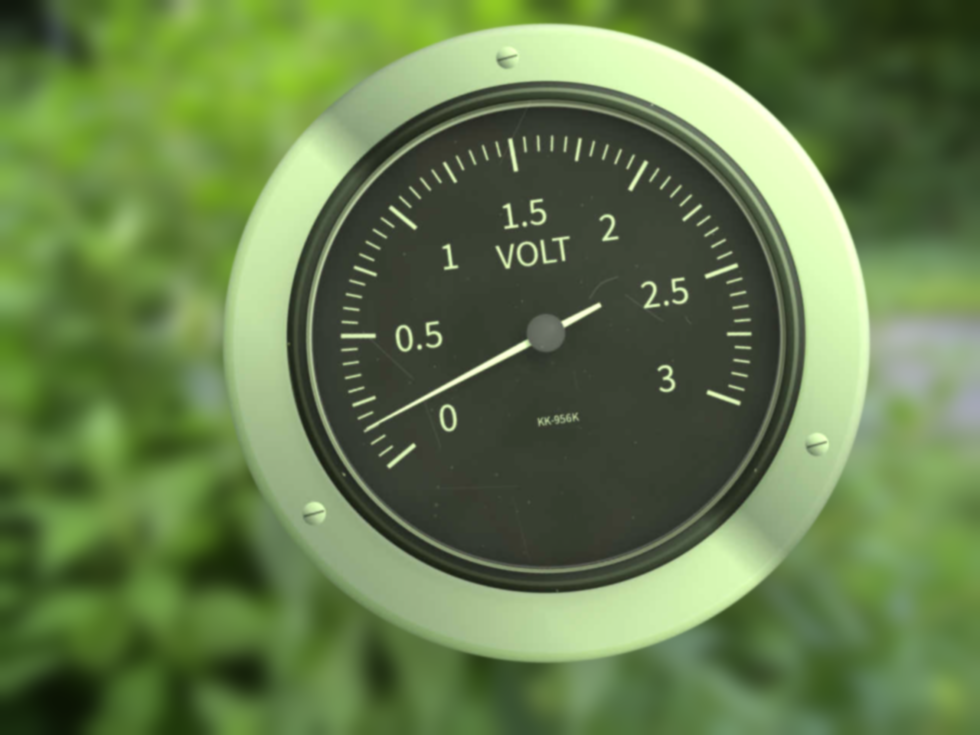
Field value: 0.15,V
